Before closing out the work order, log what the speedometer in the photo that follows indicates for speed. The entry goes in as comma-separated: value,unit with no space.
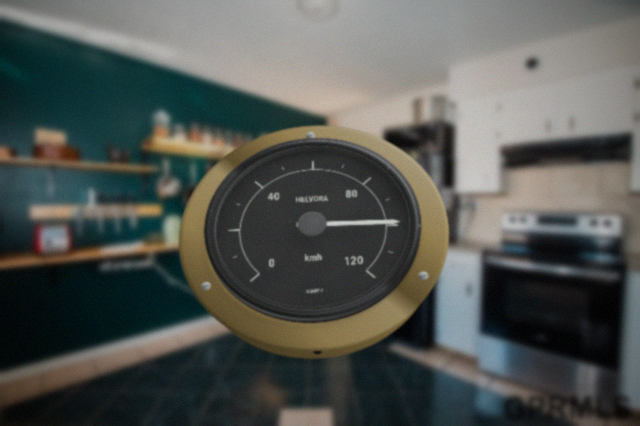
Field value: 100,km/h
